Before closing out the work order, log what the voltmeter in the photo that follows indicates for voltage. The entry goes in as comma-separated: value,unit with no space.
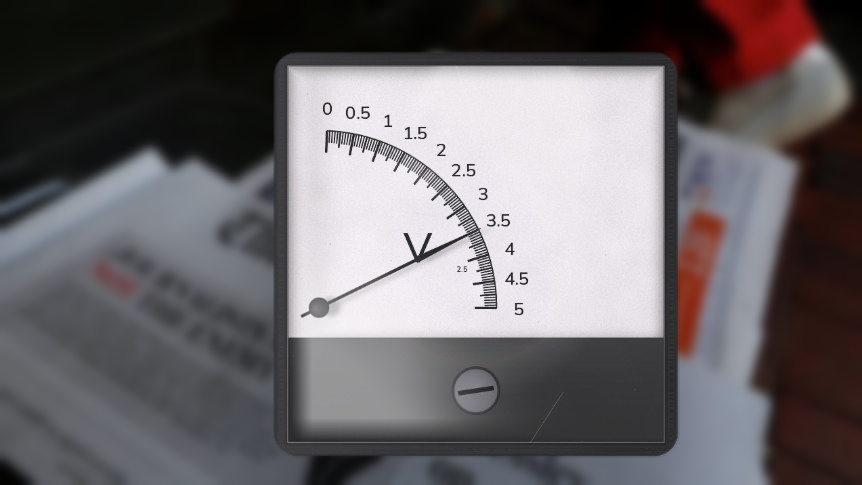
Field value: 3.5,V
